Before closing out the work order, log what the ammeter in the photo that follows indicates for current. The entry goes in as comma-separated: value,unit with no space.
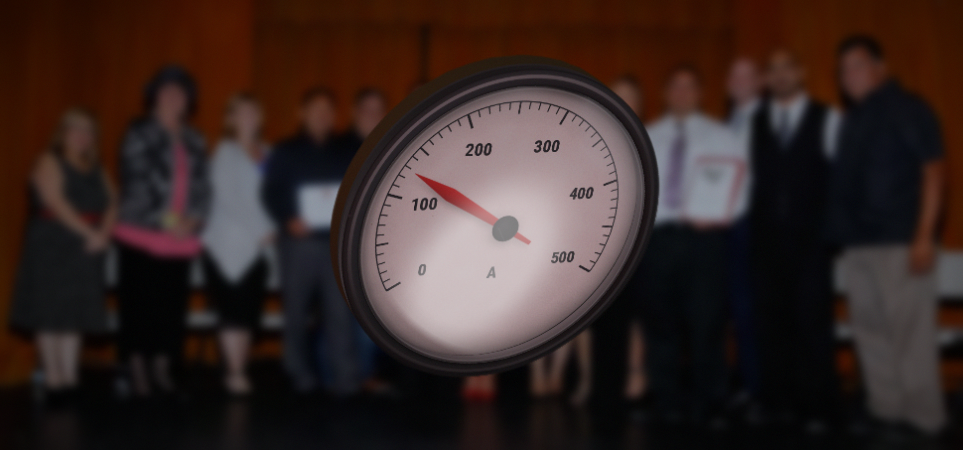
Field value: 130,A
